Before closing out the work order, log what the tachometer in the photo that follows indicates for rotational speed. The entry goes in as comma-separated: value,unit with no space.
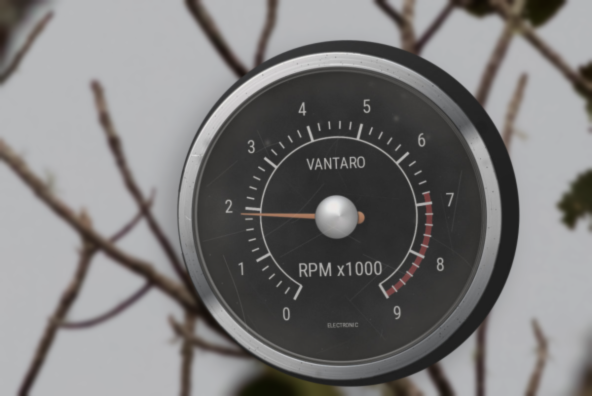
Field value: 1900,rpm
